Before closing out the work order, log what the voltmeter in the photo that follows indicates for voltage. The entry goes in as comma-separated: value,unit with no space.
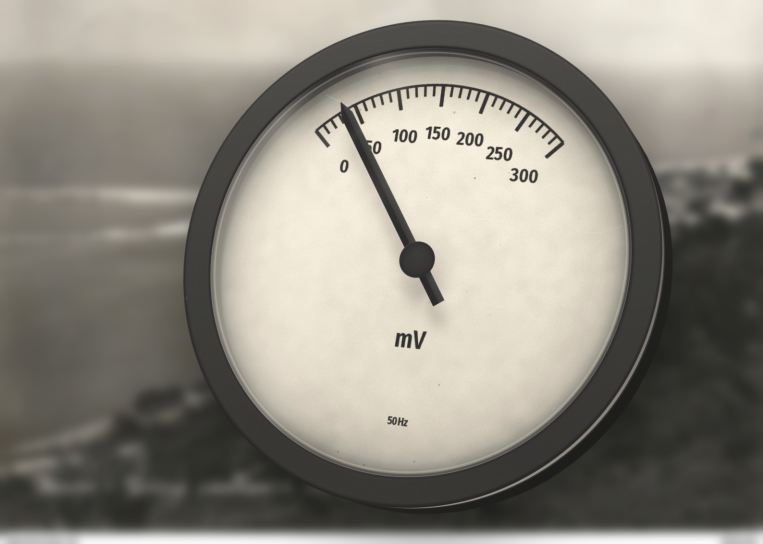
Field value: 40,mV
